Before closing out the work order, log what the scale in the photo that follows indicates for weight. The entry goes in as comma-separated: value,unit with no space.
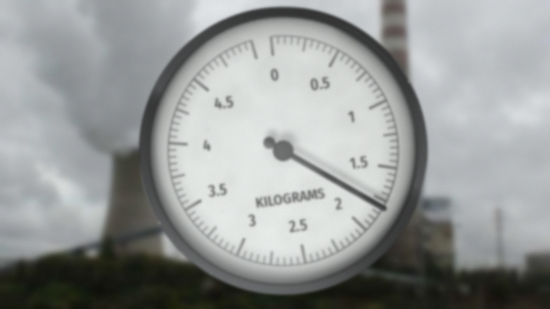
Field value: 1.8,kg
